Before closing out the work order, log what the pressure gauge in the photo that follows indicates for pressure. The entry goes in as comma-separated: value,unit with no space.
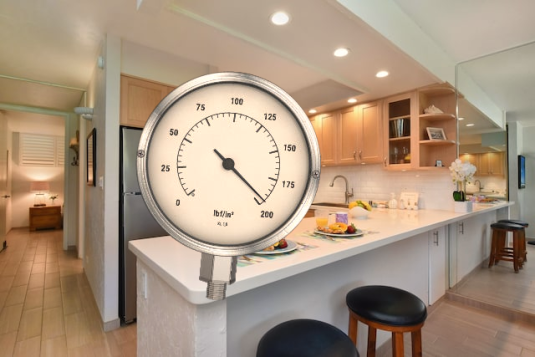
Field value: 195,psi
